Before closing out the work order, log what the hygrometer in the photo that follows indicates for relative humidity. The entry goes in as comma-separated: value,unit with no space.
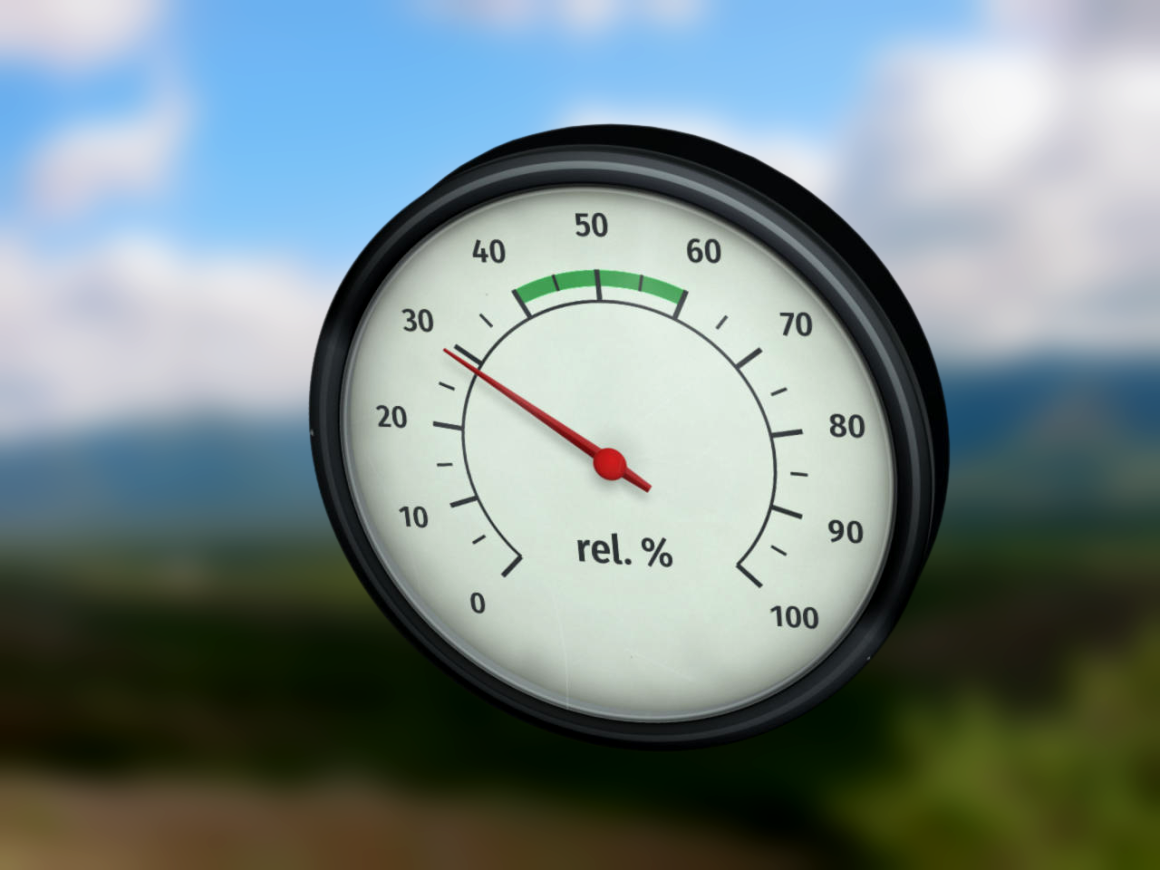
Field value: 30,%
